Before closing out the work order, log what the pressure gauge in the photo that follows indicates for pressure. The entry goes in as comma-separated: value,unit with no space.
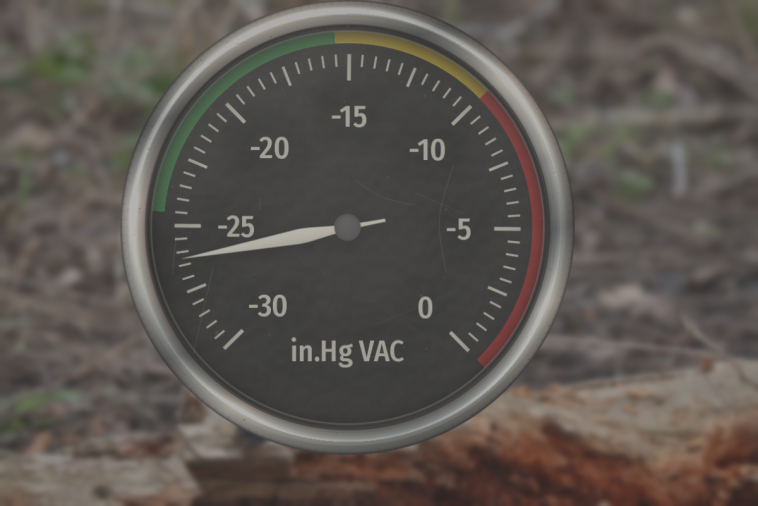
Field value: -26.25,inHg
